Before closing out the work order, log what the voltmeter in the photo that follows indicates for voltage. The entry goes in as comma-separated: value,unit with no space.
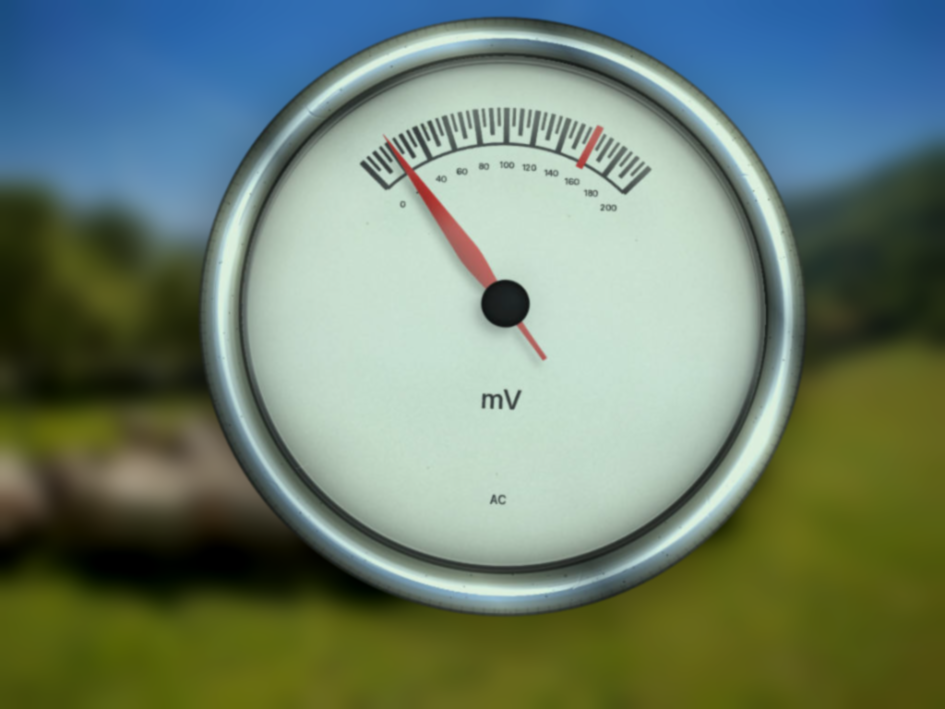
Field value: 20,mV
